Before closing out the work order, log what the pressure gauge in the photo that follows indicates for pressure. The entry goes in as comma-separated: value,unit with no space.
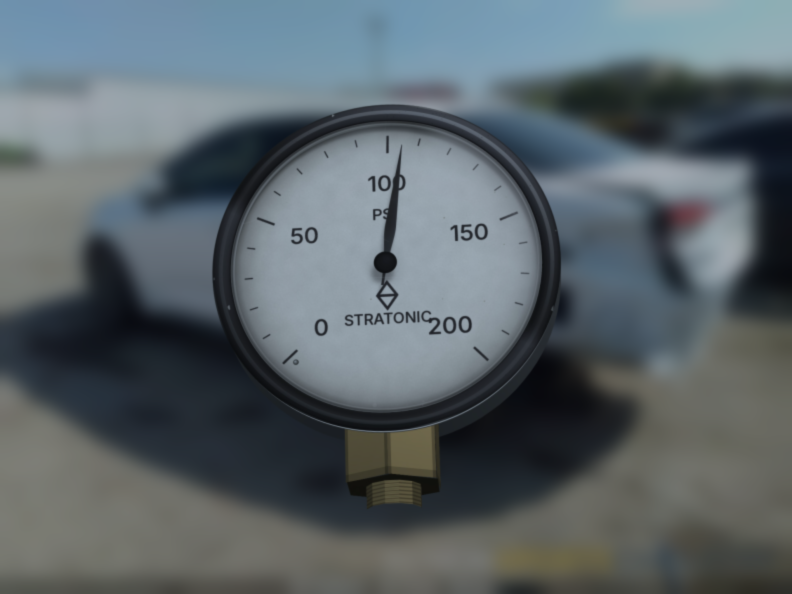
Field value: 105,psi
